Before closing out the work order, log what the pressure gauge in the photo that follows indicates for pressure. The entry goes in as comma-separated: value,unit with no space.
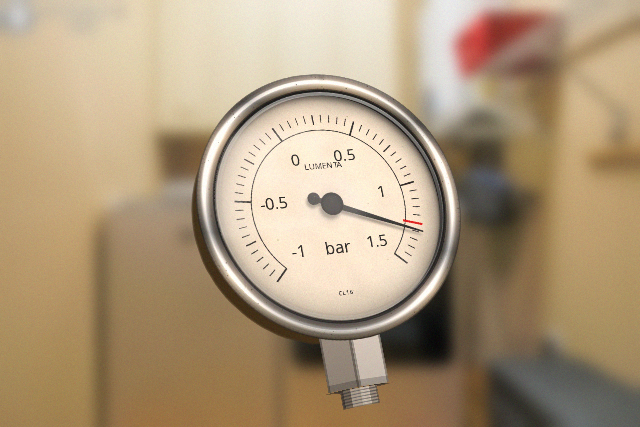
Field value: 1.3,bar
